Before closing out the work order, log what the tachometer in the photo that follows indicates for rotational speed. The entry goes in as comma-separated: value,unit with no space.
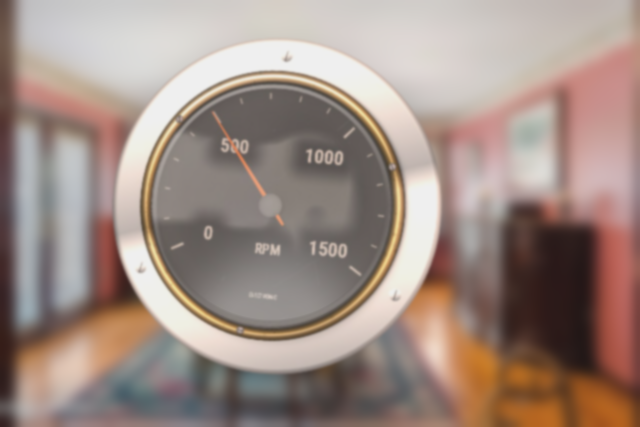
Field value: 500,rpm
